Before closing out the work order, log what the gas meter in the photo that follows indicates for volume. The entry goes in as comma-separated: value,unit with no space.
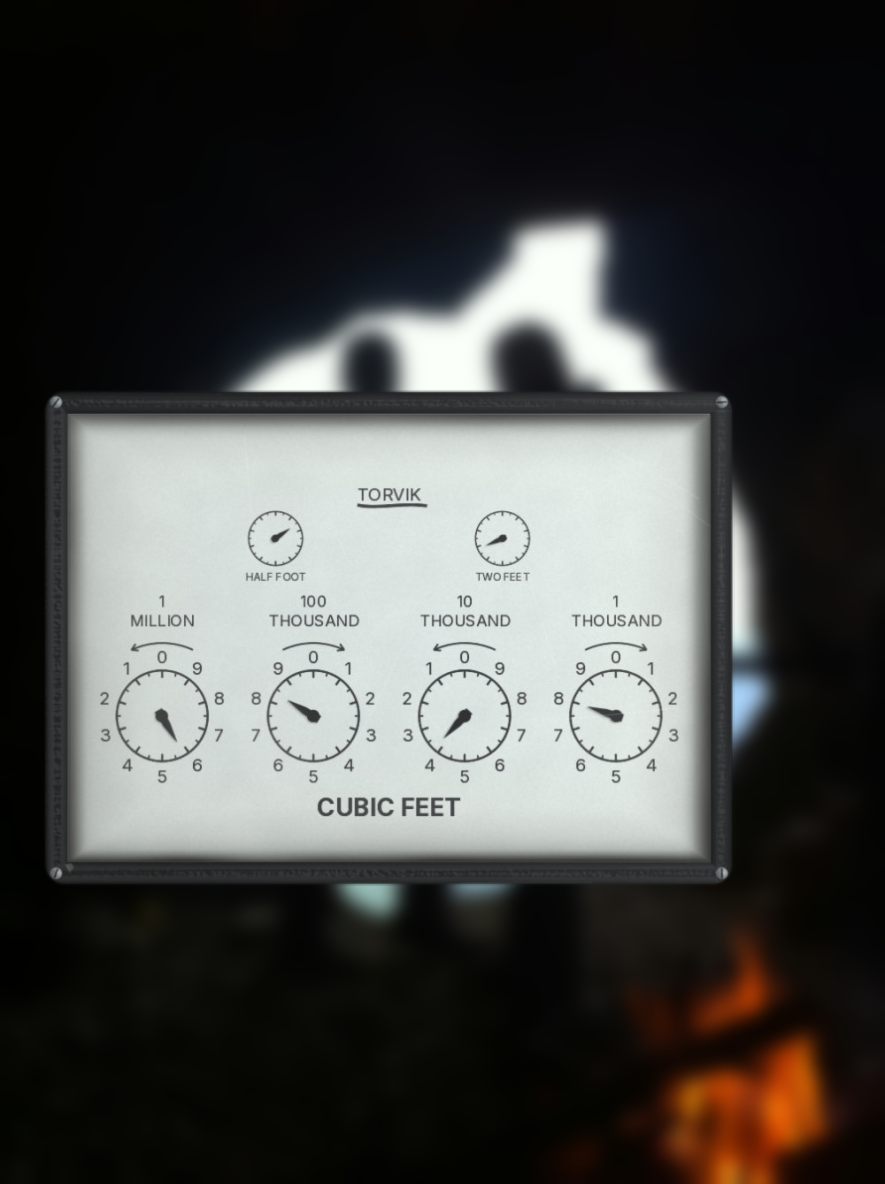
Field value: 583800,ft³
